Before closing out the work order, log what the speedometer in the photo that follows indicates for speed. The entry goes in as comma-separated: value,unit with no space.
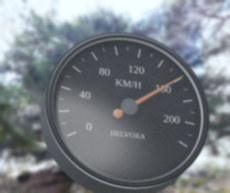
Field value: 160,km/h
